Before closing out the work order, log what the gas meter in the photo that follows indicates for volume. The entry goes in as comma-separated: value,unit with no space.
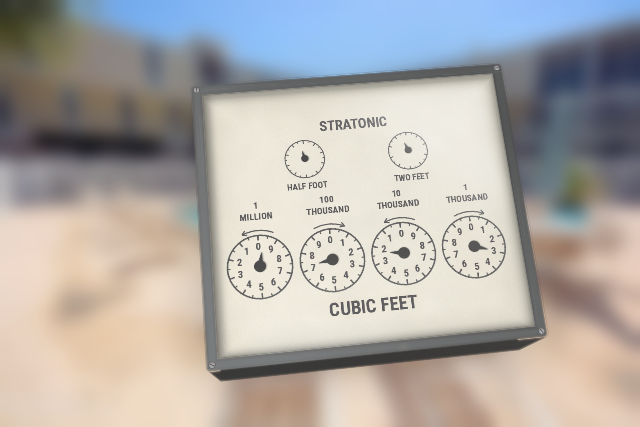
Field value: 972300,ft³
